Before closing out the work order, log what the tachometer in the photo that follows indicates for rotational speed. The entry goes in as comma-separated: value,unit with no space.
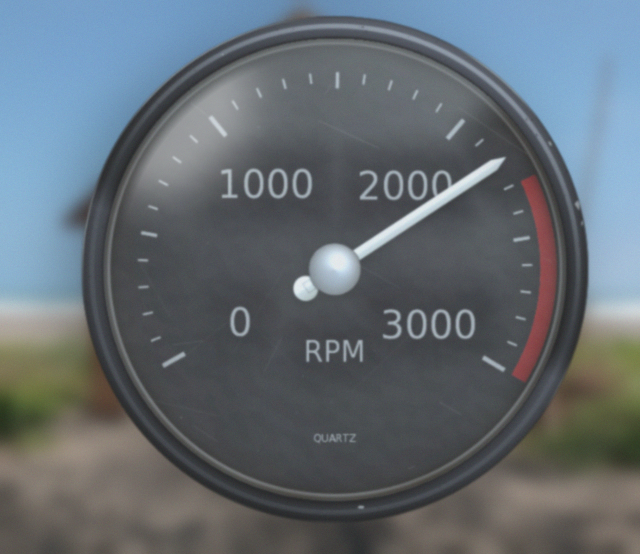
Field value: 2200,rpm
